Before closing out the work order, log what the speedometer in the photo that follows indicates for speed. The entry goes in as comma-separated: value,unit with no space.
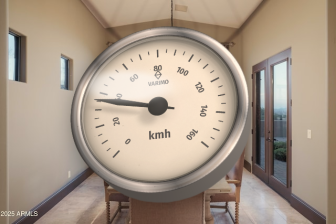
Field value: 35,km/h
